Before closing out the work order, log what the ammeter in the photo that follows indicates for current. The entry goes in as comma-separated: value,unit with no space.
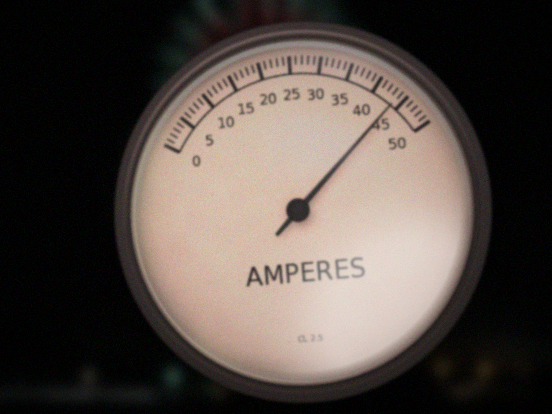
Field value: 44,A
